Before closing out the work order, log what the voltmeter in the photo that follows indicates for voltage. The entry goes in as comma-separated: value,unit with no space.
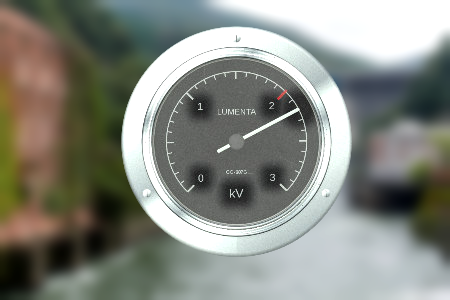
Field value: 2.2,kV
